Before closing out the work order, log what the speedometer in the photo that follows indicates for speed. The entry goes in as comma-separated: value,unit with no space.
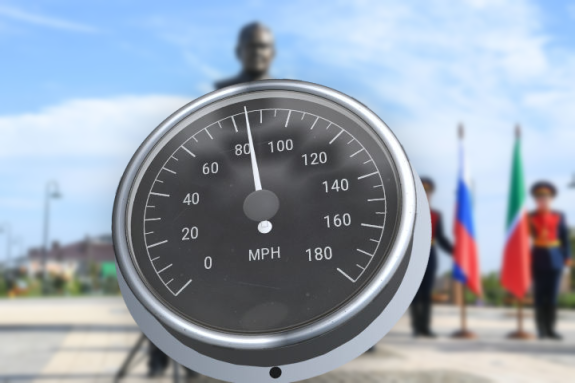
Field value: 85,mph
